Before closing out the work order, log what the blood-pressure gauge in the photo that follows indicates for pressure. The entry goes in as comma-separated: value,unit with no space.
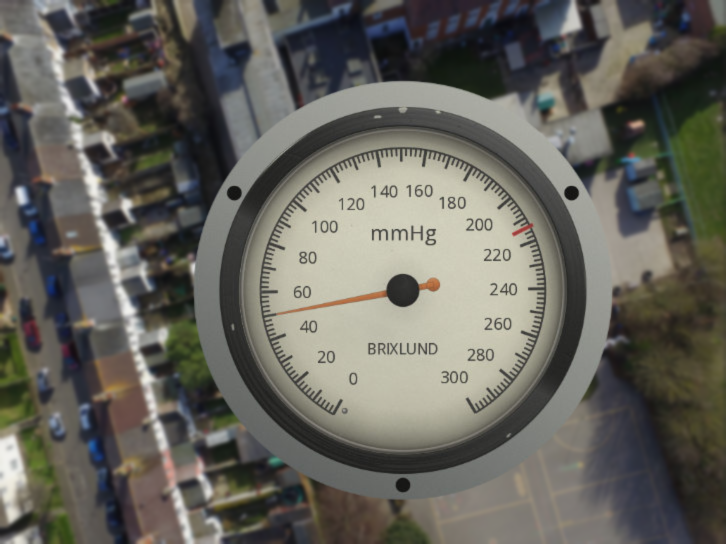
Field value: 50,mmHg
